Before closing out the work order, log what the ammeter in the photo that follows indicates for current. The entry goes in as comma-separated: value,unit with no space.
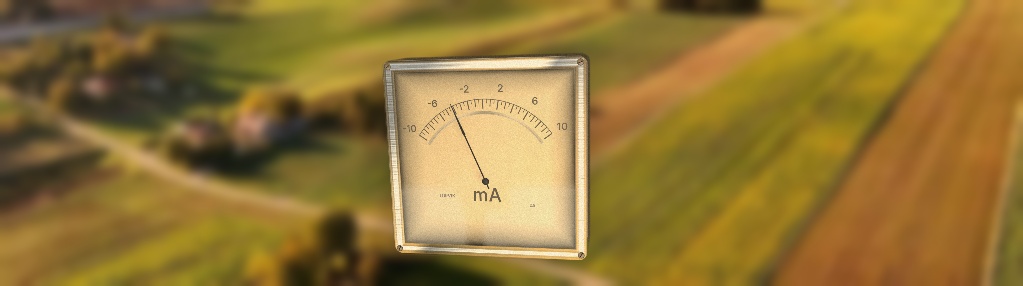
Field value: -4,mA
